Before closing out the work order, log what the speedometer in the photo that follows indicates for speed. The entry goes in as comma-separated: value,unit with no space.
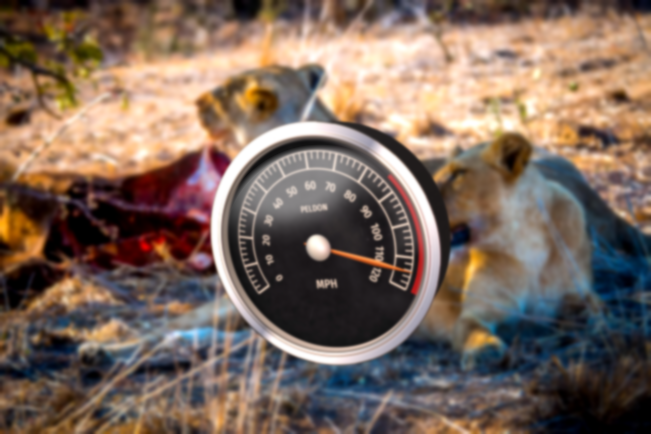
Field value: 114,mph
